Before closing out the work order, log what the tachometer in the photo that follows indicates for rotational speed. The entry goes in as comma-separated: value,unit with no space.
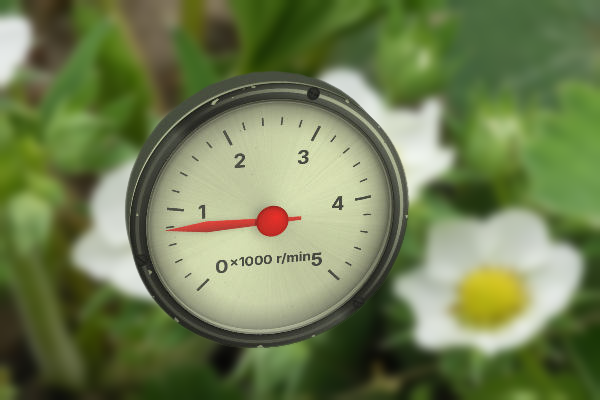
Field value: 800,rpm
